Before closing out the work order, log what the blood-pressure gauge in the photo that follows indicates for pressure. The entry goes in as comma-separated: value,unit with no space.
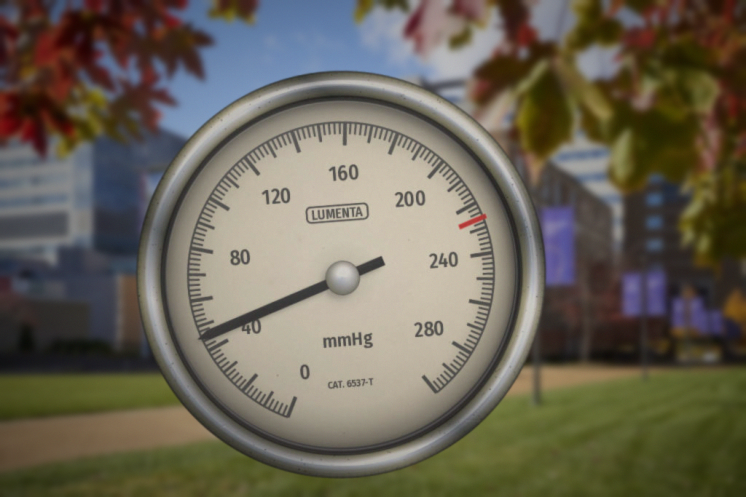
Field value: 46,mmHg
